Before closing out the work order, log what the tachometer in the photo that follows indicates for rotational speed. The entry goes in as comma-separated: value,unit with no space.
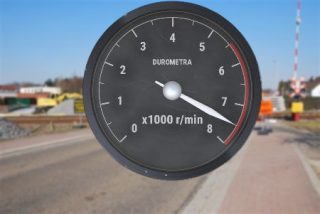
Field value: 7500,rpm
